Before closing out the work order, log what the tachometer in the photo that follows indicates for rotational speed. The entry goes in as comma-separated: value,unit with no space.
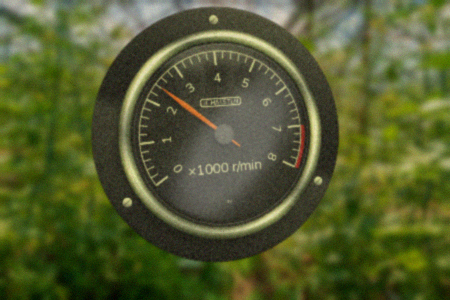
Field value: 2400,rpm
